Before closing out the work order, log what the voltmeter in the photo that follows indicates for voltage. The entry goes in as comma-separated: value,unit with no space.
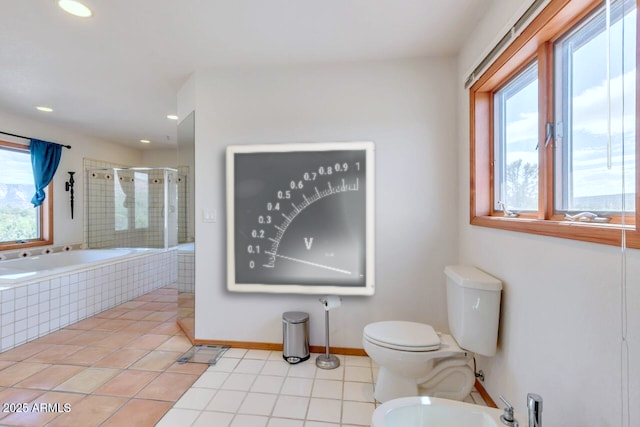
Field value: 0.1,V
